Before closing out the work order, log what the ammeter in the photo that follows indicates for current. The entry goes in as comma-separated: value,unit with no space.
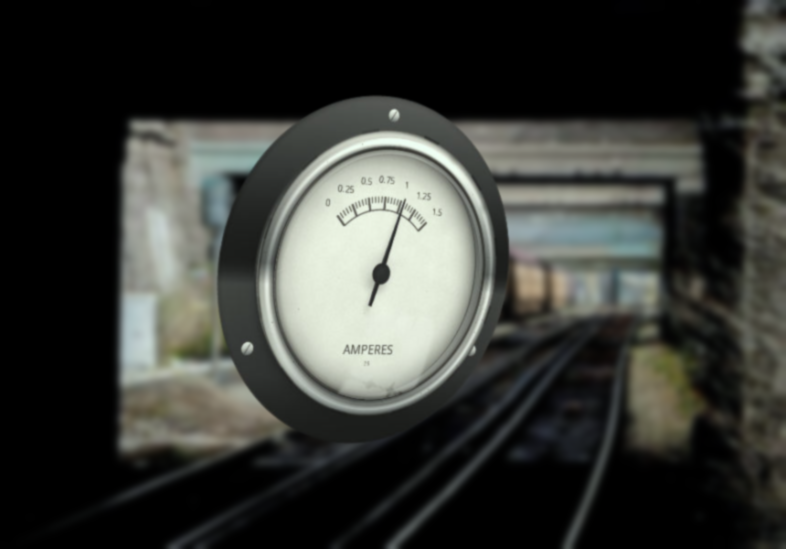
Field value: 1,A
